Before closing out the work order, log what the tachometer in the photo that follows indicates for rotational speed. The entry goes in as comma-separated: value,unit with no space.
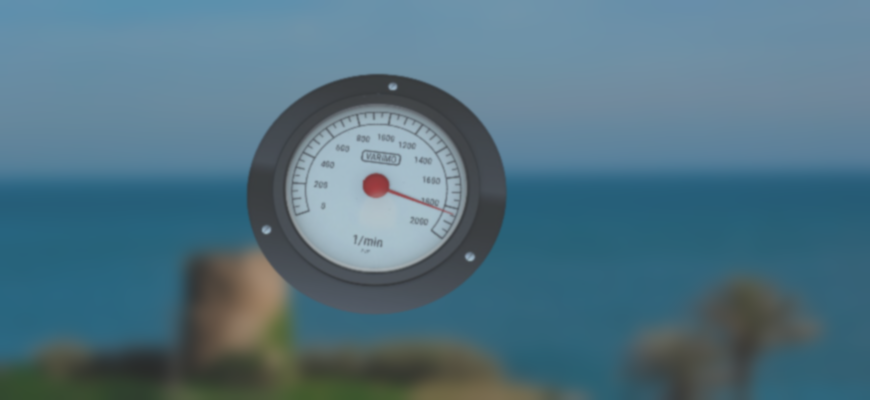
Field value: 1850,rpm
